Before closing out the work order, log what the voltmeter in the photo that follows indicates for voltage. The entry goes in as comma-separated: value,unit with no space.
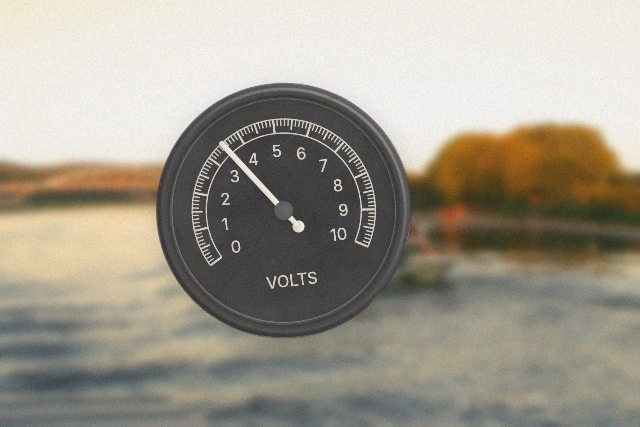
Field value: 3.5,V
